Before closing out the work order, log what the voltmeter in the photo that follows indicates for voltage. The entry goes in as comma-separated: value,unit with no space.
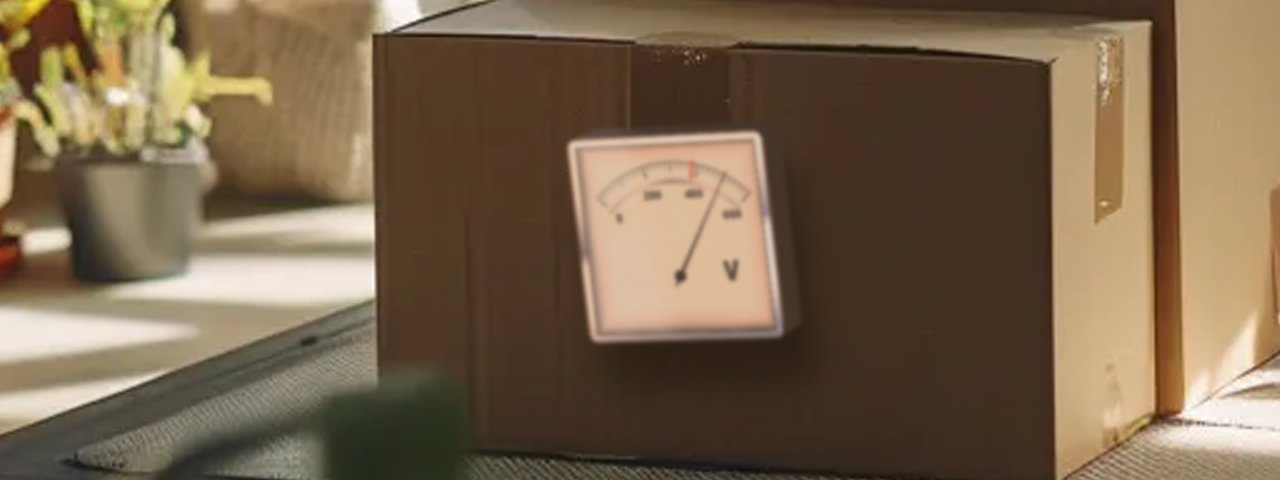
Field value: 500,V
